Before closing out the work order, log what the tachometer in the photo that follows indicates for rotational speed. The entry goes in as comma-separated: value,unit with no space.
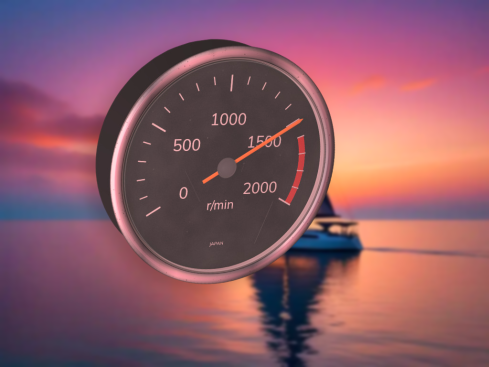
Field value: 1500,rpm
